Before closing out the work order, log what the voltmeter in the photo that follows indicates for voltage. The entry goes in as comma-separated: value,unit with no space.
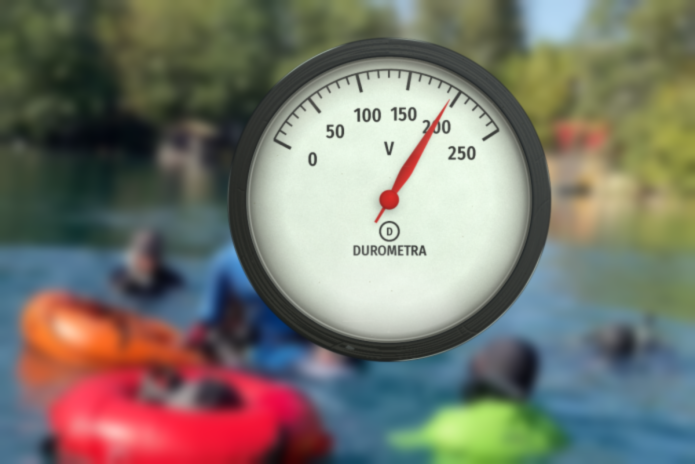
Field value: 195,V
